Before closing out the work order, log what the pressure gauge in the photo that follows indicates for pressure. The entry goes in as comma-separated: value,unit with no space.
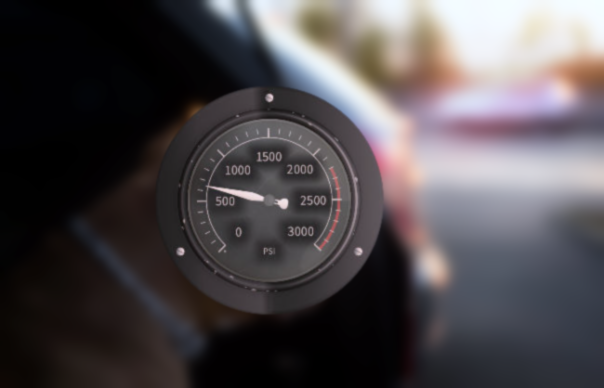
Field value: 650,psi
